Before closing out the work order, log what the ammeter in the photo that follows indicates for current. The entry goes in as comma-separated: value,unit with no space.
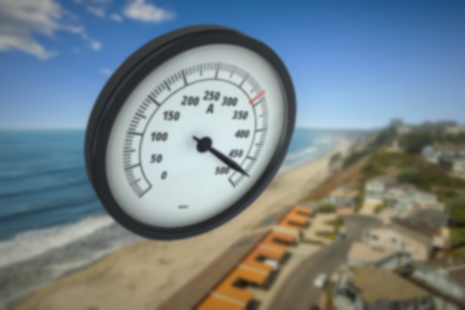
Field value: 475,A
